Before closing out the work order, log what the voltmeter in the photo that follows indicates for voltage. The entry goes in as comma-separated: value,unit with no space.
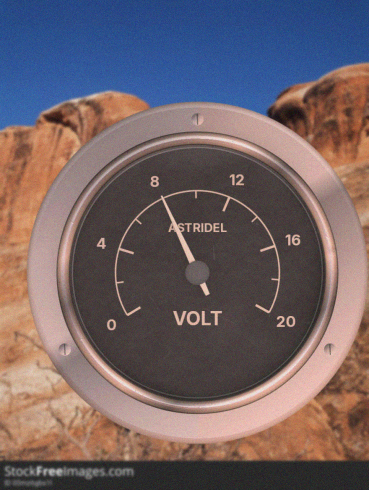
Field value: 8,V
